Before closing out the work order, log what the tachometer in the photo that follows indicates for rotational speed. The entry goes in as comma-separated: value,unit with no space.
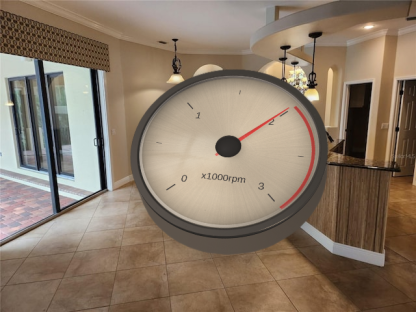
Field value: 2000,rpm
